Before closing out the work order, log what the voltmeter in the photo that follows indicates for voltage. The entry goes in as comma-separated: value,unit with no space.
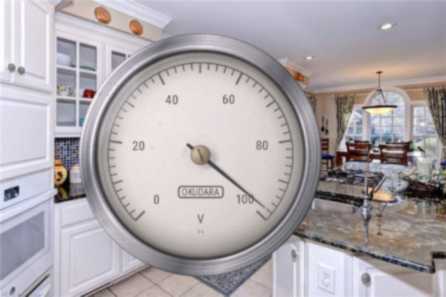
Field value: 98,V
